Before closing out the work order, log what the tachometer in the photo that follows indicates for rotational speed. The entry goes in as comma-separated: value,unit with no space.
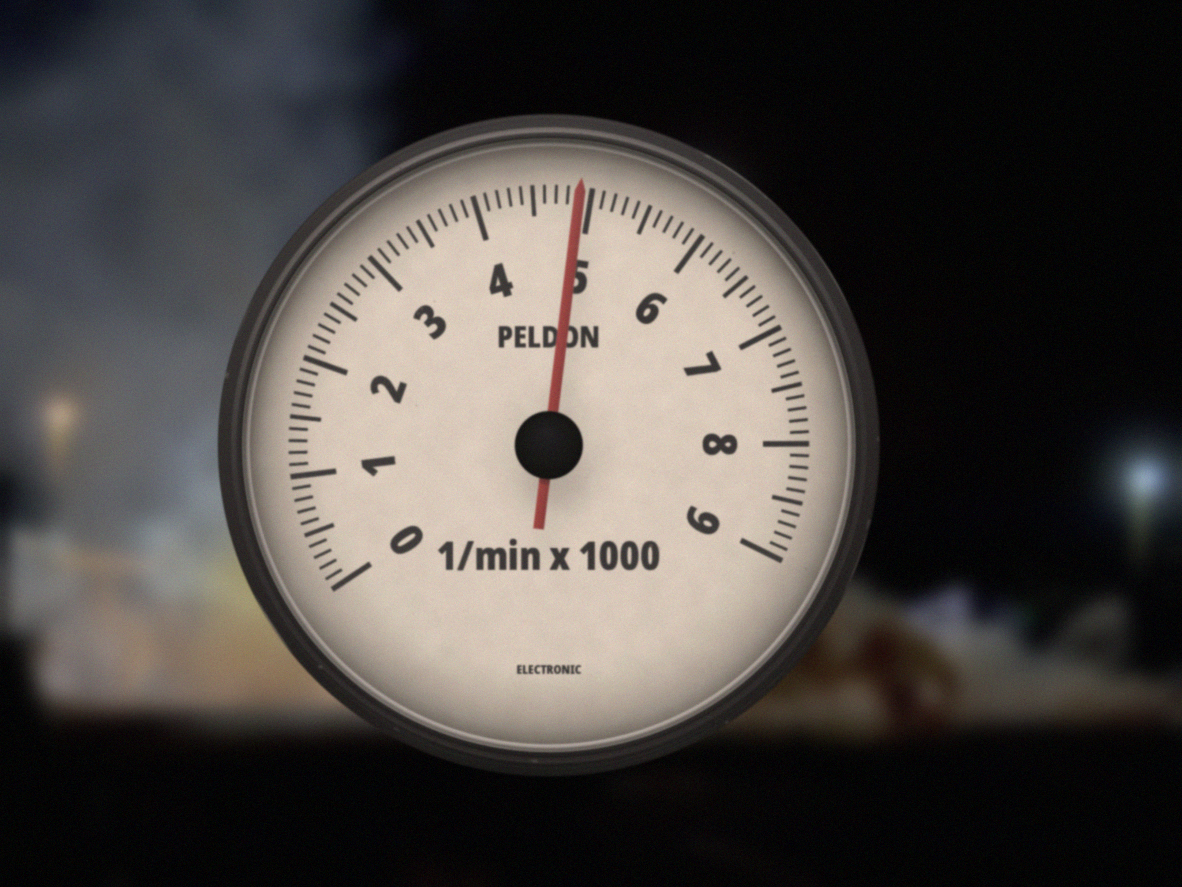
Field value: 4900,rpm
